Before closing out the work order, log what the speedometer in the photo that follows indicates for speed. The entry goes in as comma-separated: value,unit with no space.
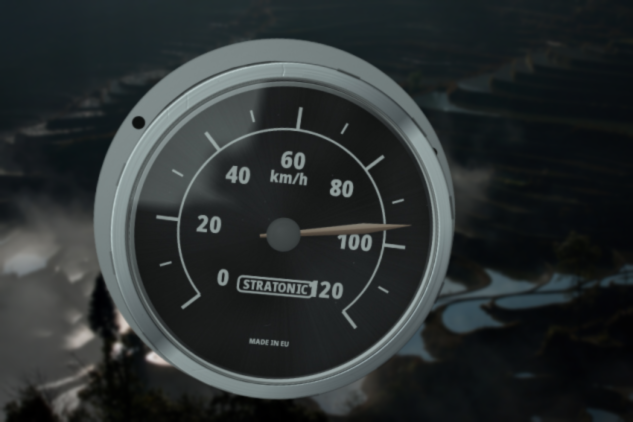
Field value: 95,km/h
